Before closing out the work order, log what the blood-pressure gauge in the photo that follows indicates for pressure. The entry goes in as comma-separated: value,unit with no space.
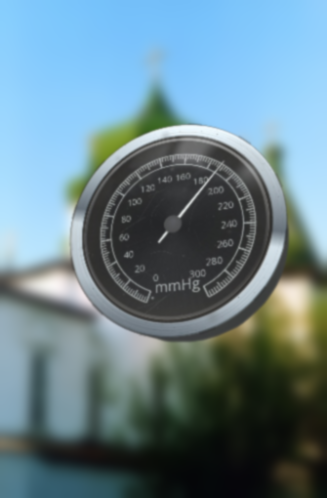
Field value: 190,mmHg
